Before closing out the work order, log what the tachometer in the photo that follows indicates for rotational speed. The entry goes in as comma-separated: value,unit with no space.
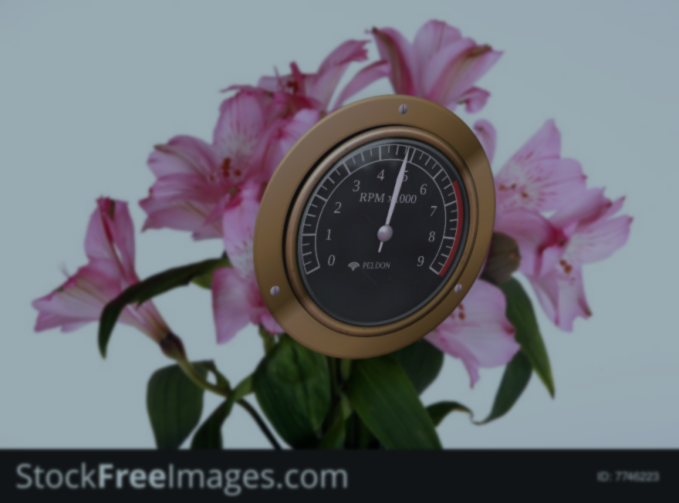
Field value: 4750,rpm
